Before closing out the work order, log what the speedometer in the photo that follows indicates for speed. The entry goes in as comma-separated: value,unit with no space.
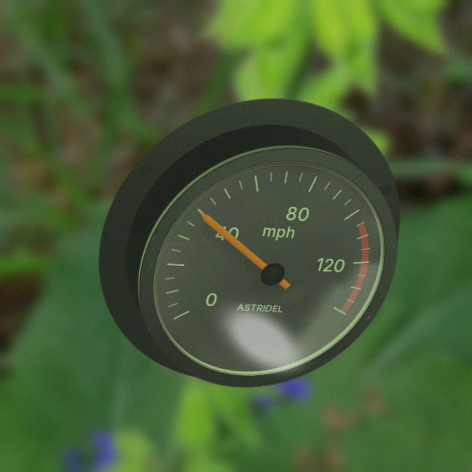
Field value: 40,mph
